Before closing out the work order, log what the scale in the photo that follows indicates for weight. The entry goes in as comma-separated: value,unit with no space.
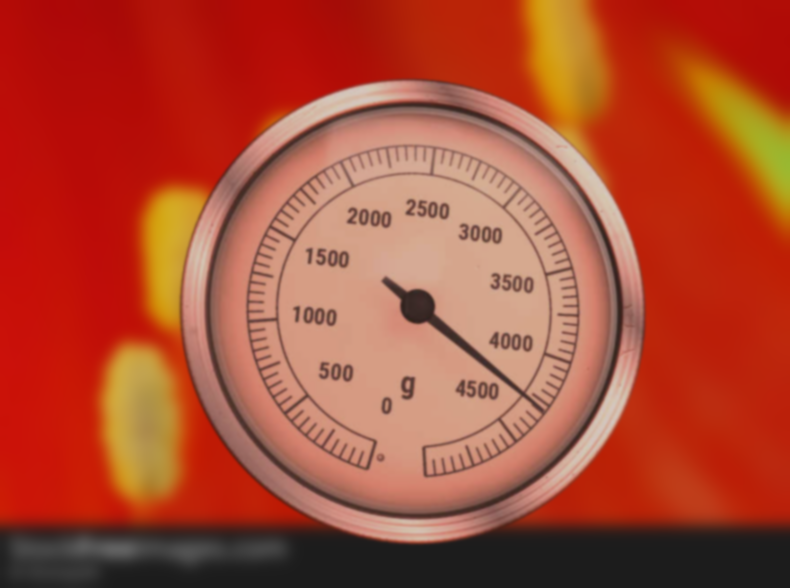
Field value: 4300,g
